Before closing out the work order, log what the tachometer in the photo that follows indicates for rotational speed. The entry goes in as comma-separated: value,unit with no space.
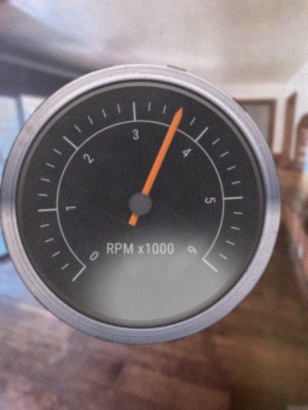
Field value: 3600,rpm
